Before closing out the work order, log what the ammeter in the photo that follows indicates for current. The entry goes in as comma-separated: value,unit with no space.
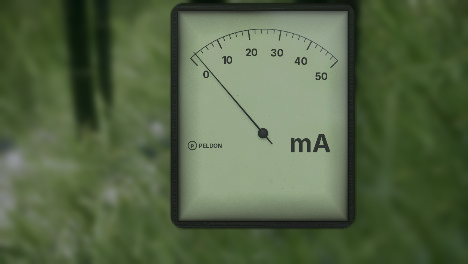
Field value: 2,mA
